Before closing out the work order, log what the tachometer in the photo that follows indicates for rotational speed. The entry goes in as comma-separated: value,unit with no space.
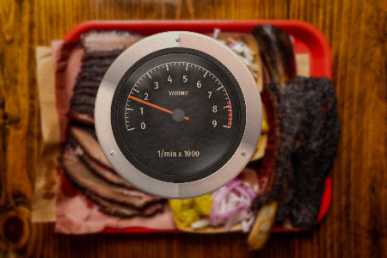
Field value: 1600,rpm
